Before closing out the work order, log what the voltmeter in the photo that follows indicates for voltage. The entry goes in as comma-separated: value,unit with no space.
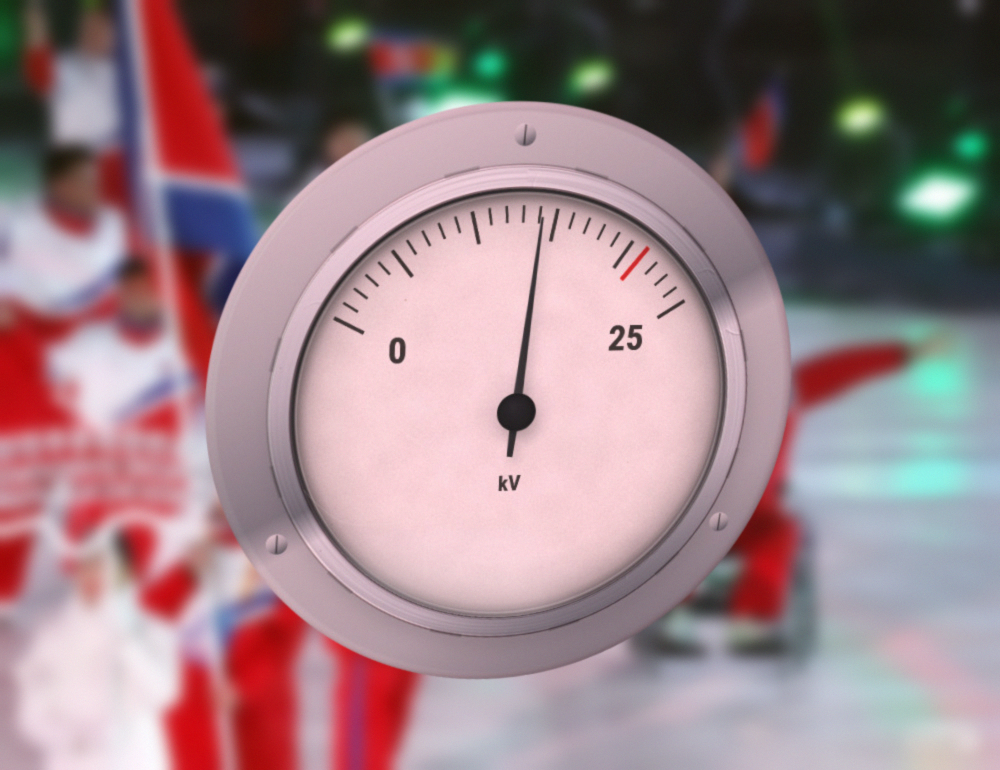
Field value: 14,kV
